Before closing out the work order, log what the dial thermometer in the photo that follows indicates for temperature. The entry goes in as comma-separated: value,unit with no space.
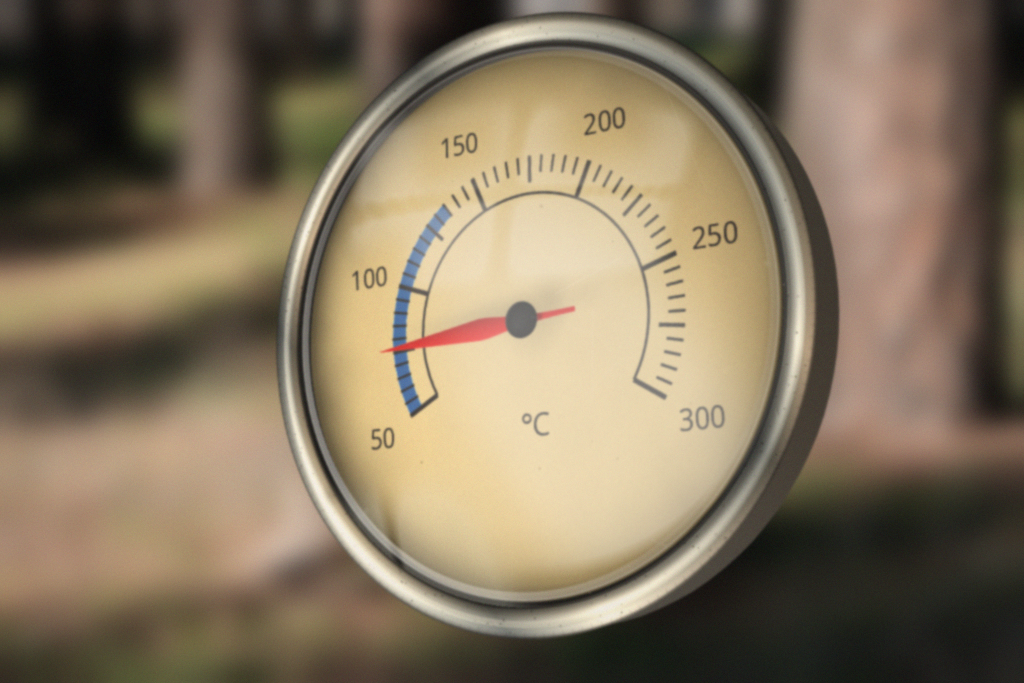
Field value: 75,°C
